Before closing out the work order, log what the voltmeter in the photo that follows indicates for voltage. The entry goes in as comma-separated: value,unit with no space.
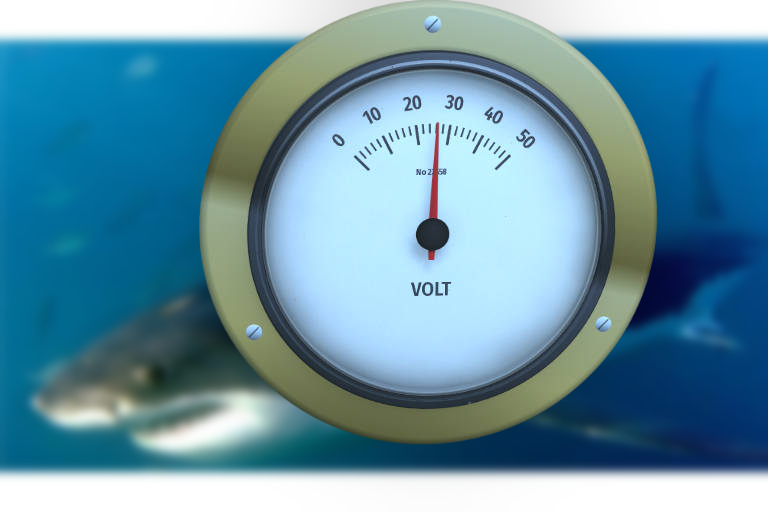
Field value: 26,V
